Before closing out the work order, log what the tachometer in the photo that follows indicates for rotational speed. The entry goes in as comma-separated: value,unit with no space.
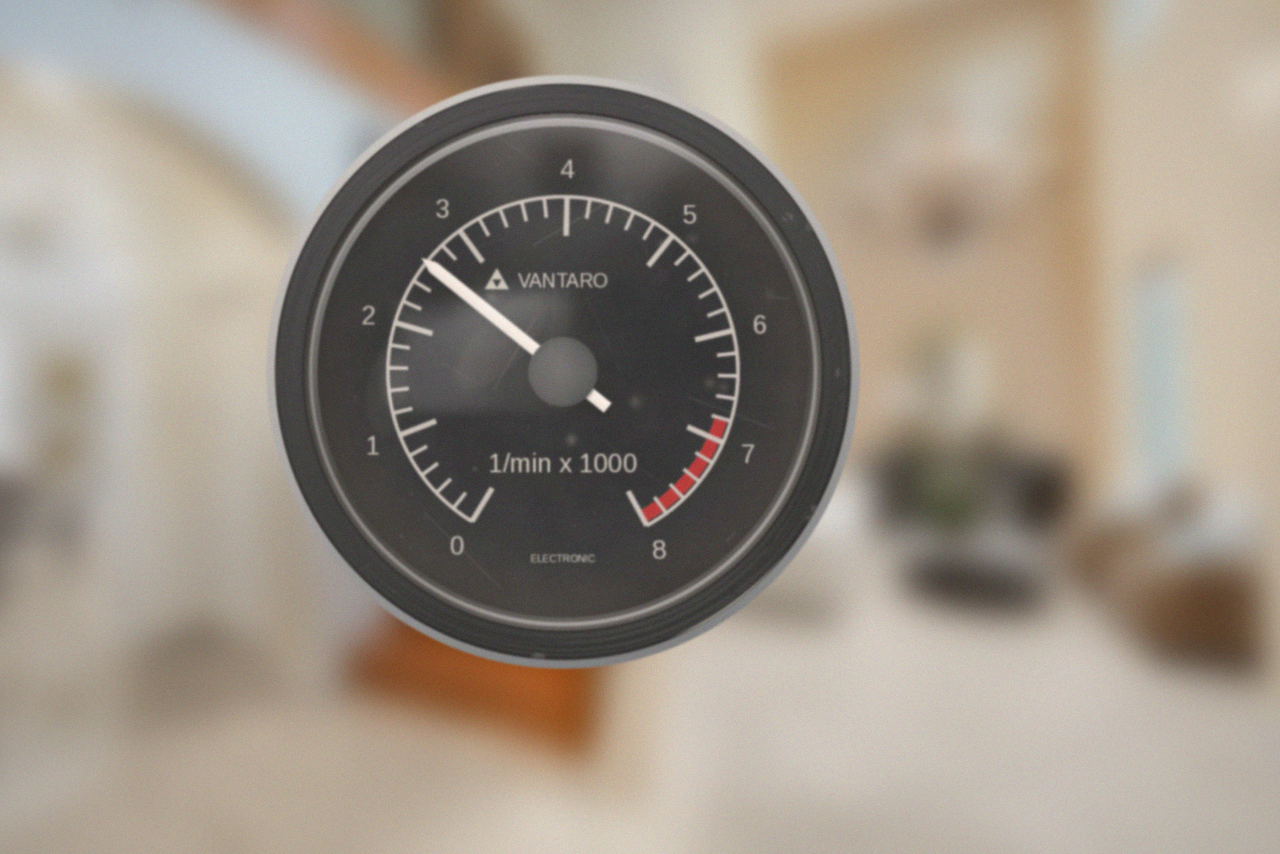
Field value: 2600,rpm
